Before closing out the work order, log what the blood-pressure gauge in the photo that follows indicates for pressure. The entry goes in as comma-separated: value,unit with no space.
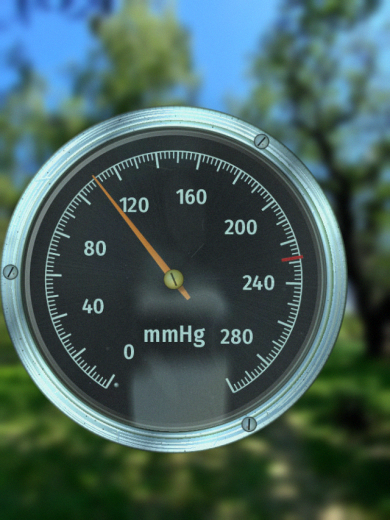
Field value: 110,mmHg
